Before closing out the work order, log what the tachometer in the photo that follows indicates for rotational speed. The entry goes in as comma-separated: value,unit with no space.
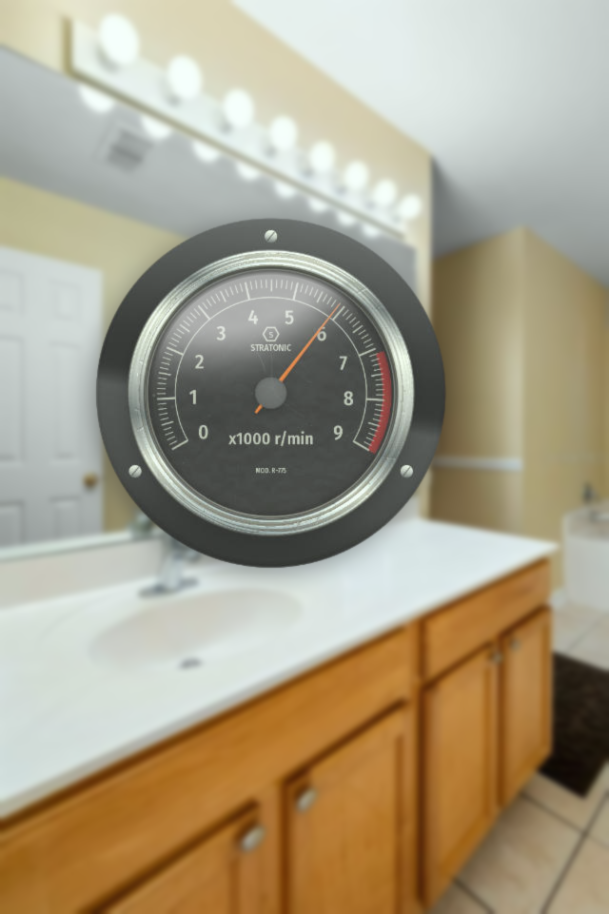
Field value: 5900,rpm
